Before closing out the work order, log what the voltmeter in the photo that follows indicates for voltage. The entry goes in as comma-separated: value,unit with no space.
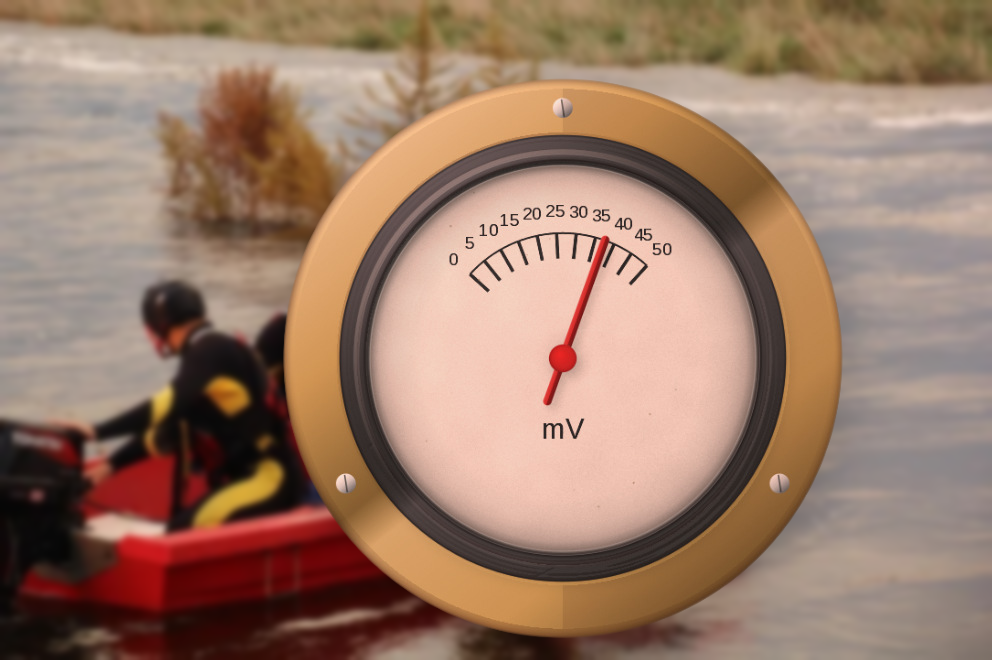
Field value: 37.5,mV
